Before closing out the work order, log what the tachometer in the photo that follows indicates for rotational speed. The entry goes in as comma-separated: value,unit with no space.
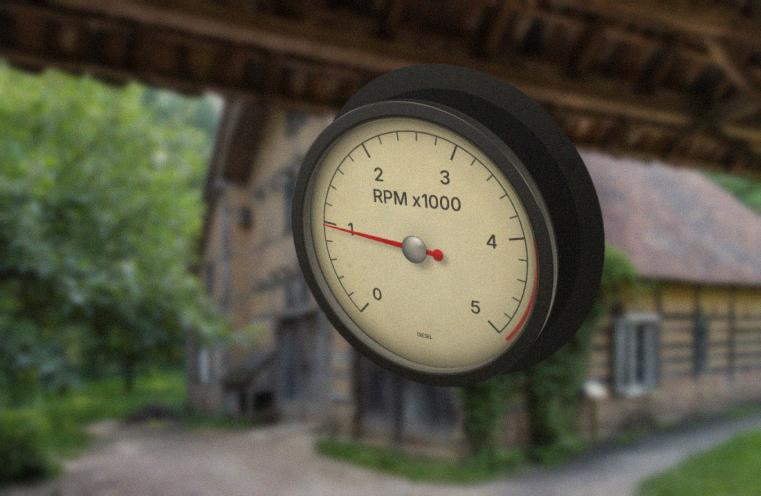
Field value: 1000,rpm
